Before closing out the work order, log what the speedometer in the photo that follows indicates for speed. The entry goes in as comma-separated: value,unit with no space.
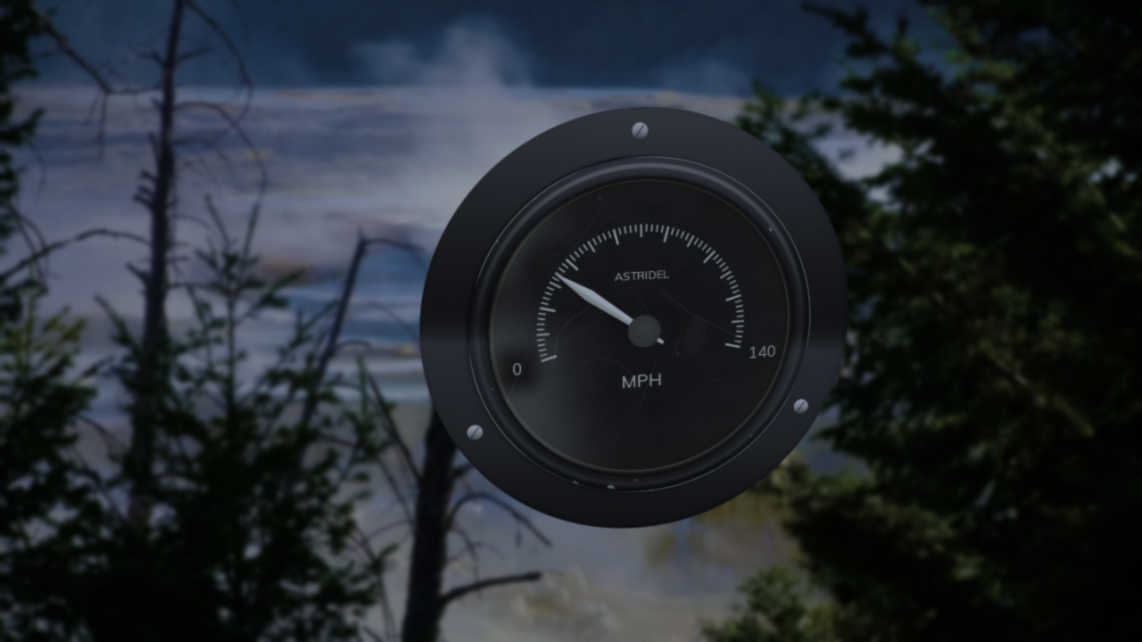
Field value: 34,mph
